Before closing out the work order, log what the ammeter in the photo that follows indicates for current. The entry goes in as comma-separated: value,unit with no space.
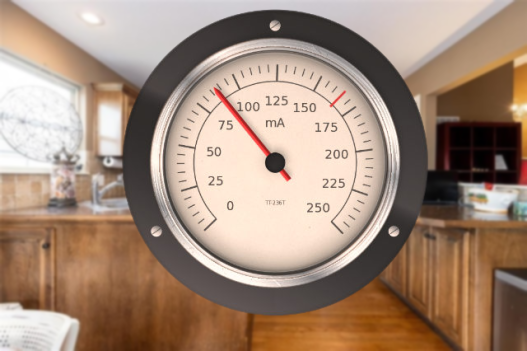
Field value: 87.5,mA
